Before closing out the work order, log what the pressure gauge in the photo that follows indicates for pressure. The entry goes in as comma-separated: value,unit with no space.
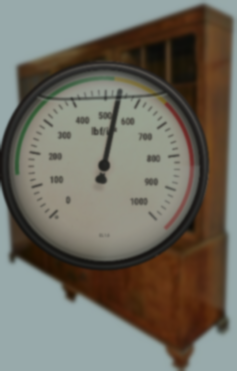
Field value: 540,psi
